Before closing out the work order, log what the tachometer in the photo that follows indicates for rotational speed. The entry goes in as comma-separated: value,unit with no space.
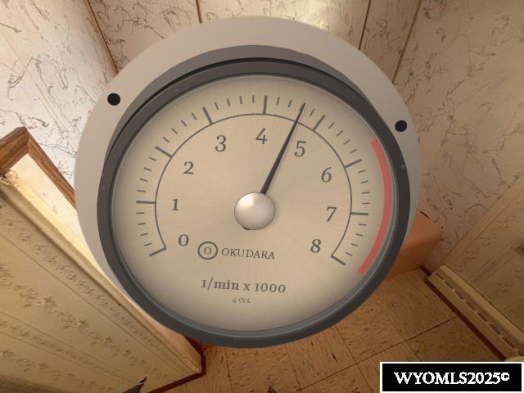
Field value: 4600,rpm
